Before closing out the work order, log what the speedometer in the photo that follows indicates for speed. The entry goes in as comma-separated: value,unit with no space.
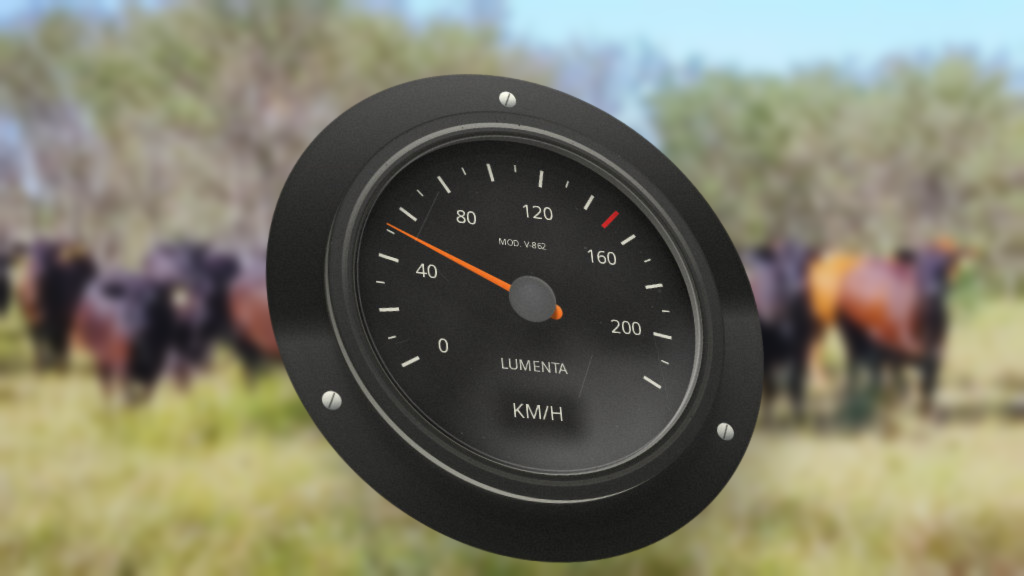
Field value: 50,km/h
